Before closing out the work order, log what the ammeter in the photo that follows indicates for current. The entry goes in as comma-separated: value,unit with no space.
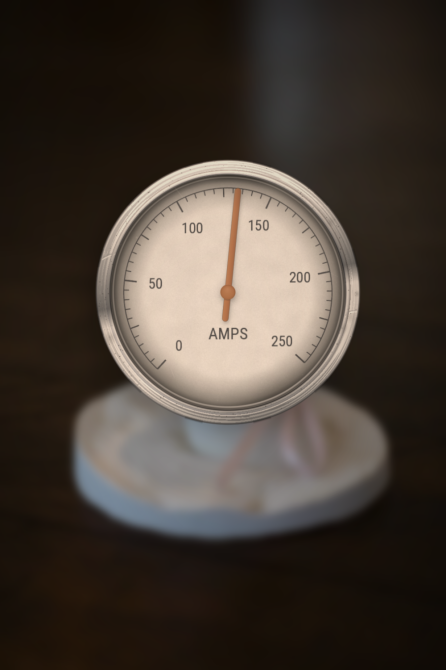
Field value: 132.5,A
